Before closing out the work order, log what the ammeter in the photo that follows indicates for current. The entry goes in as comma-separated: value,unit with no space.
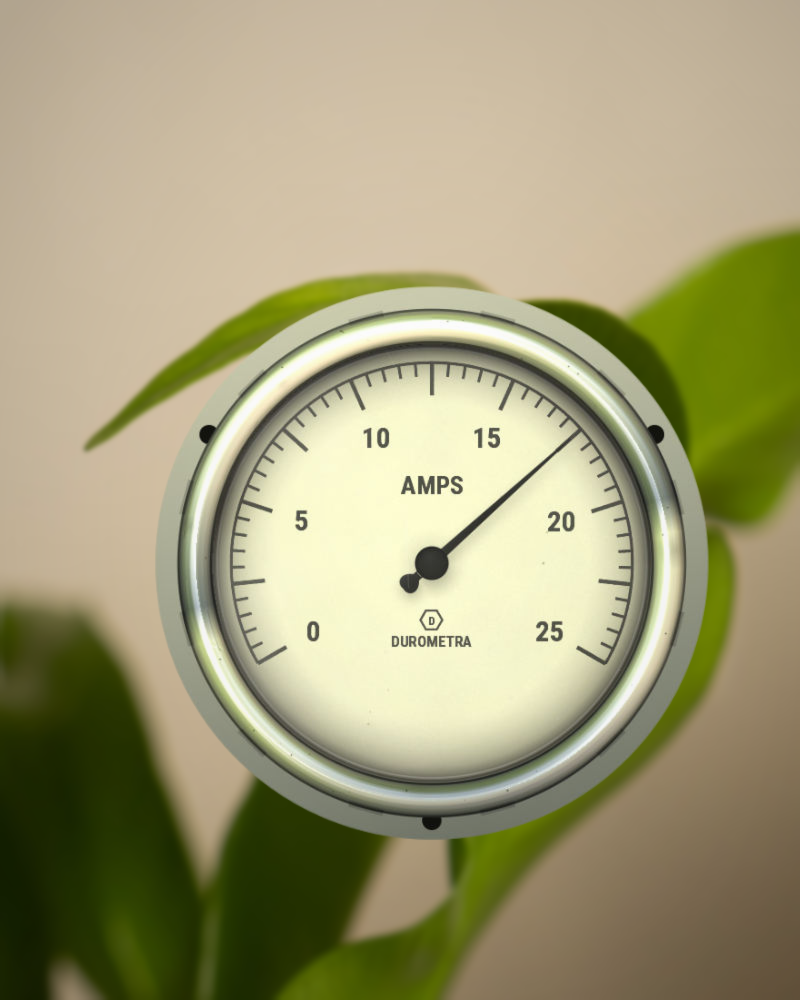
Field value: 17.5,A
